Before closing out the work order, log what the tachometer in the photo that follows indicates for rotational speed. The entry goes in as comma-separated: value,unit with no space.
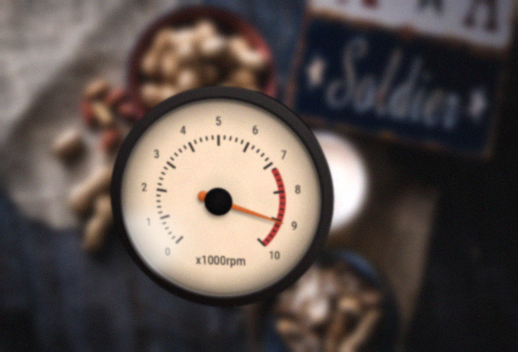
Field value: 9000,rpm
